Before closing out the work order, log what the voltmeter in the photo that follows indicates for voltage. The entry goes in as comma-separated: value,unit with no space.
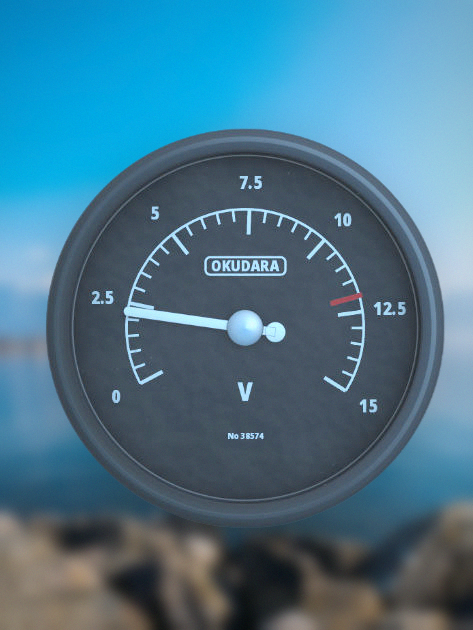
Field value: 2.25,V
